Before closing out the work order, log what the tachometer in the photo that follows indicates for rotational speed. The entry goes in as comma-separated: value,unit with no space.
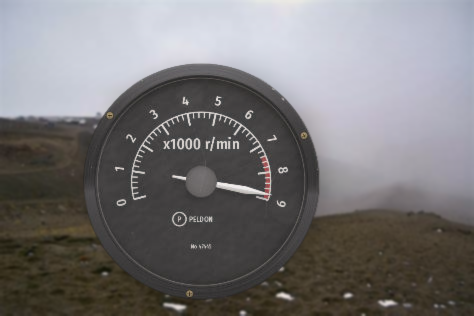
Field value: 8800,rpm
